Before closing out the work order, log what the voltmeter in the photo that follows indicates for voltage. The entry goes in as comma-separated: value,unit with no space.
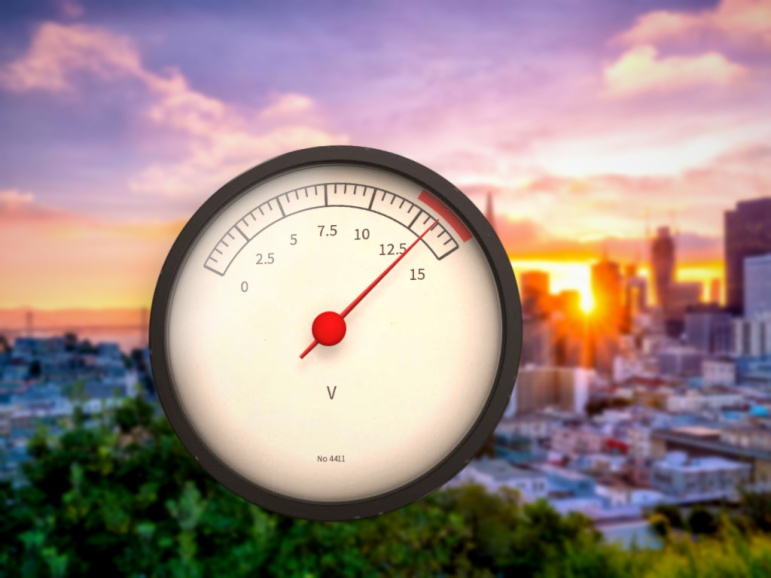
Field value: 13.5,V
